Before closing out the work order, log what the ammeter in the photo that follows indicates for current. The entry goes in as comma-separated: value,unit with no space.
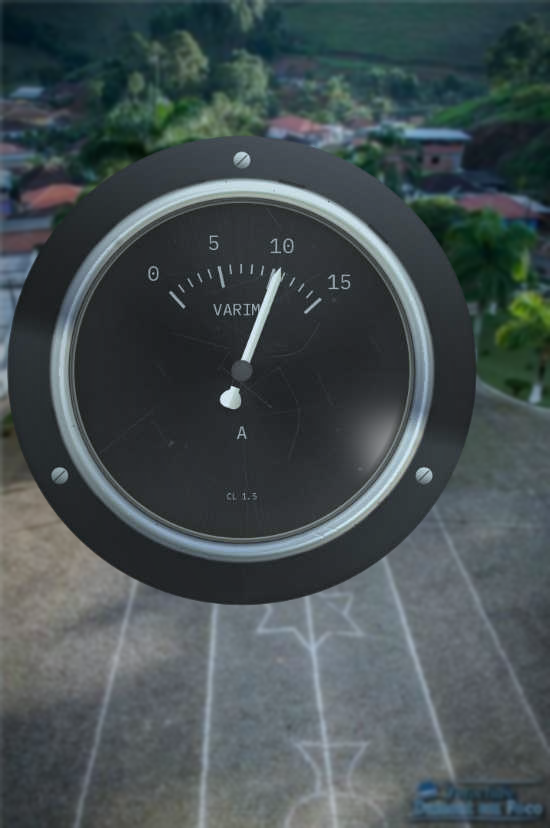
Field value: 10.5,A
